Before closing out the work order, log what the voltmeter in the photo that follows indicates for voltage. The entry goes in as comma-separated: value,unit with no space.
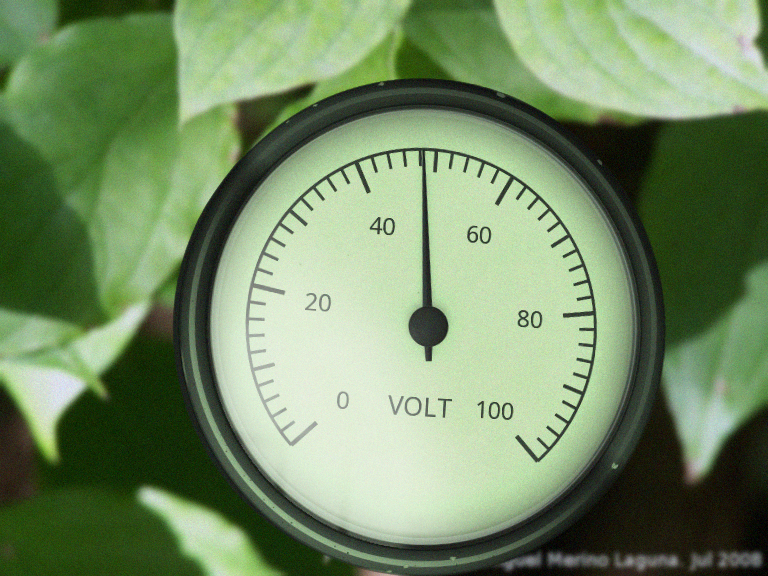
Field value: 48,V
